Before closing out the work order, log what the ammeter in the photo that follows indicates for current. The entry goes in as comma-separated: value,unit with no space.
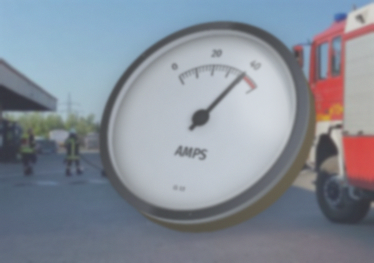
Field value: 40,A
